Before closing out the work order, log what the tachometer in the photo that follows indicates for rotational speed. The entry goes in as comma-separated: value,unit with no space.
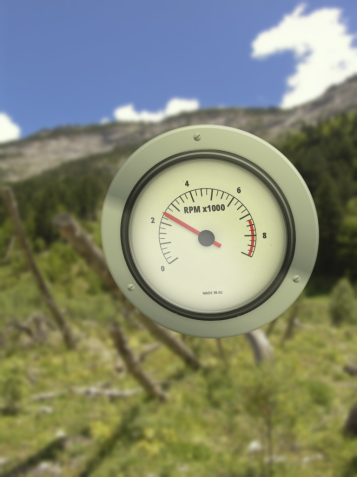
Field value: 2500,rpm
